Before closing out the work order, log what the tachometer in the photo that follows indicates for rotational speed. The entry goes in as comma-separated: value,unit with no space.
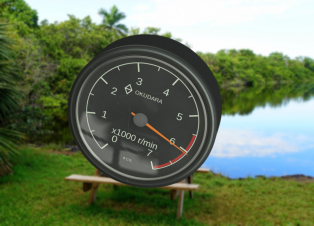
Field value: 6000,rpm
